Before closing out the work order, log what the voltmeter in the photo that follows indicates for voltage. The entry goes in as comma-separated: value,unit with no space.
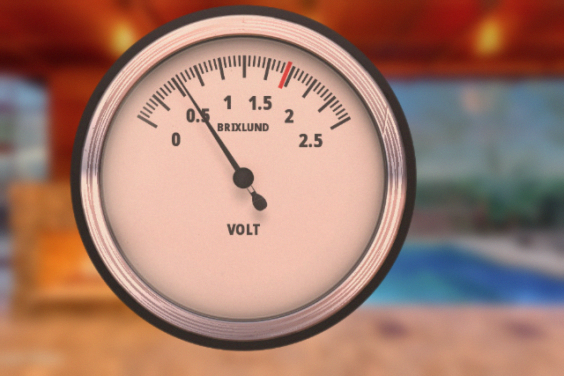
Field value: 0.55,V
